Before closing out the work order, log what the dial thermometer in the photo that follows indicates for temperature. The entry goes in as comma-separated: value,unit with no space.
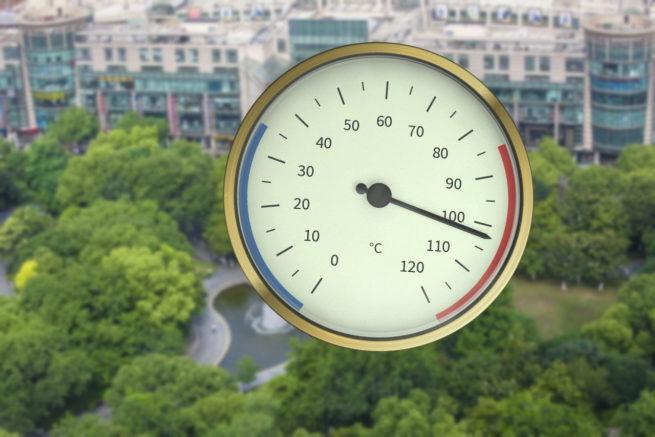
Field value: 102.5,°C
